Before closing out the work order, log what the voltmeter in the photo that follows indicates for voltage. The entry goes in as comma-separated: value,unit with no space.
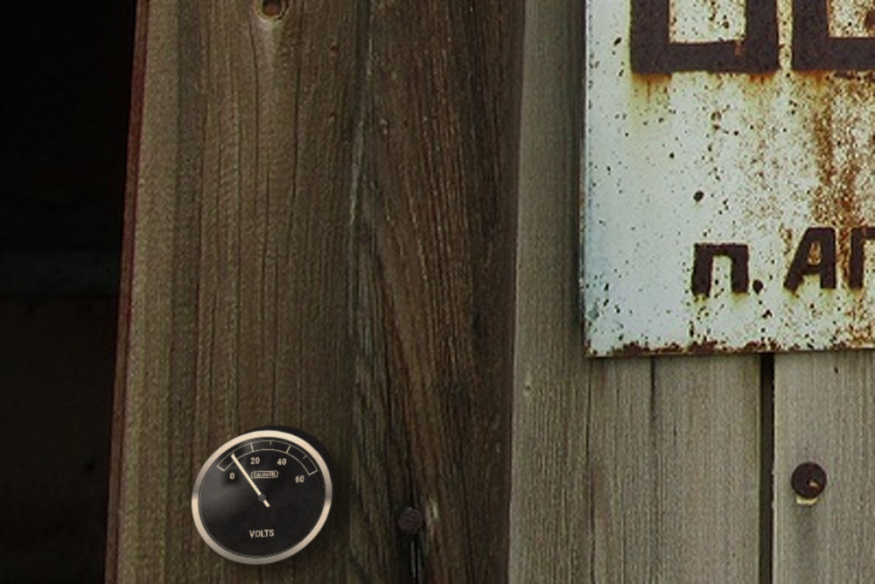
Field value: 10,V
